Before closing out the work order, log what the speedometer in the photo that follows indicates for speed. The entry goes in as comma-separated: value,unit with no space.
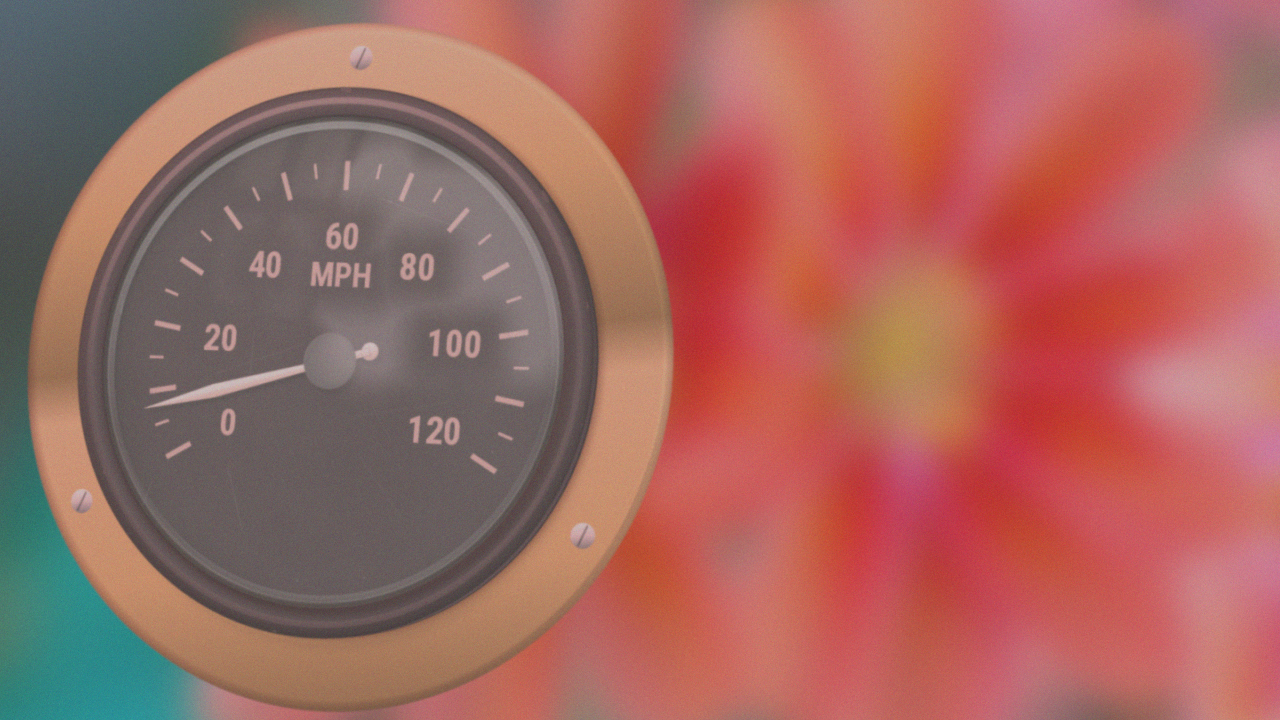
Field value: 7.5,mph
